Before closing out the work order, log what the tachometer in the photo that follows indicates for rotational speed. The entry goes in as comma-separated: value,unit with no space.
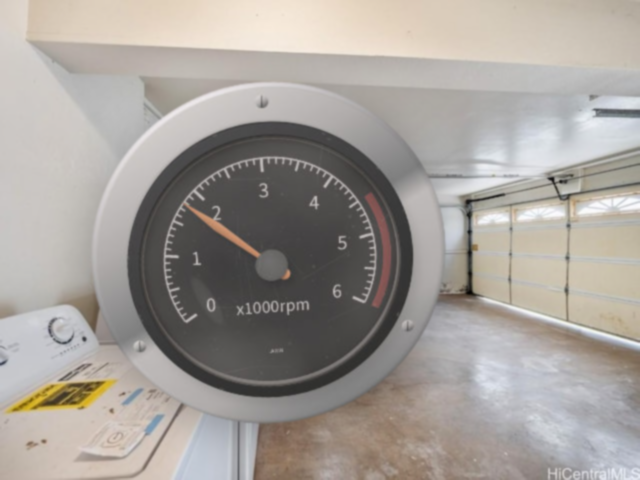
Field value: 1800,rpm
